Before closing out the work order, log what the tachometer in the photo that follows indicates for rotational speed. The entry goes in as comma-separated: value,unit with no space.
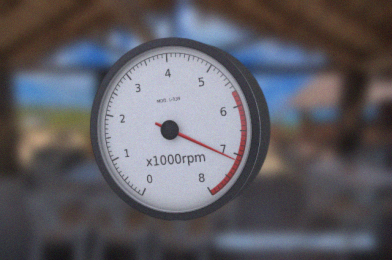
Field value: 7100,rpm
